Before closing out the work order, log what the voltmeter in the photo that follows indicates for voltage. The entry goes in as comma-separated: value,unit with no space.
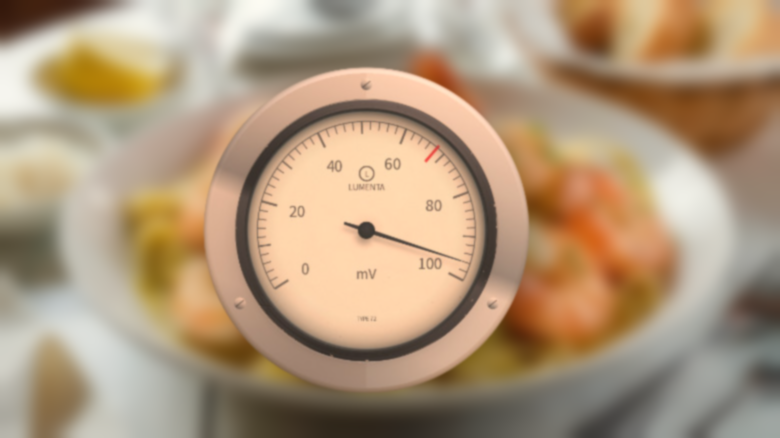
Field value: 96,mV
